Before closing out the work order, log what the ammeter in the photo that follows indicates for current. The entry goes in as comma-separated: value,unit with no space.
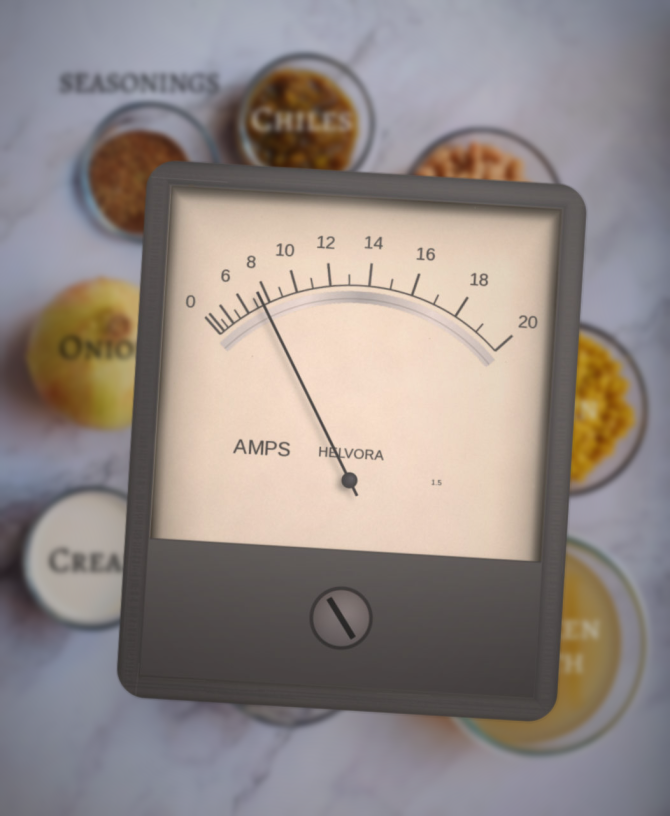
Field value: 7.5,A
